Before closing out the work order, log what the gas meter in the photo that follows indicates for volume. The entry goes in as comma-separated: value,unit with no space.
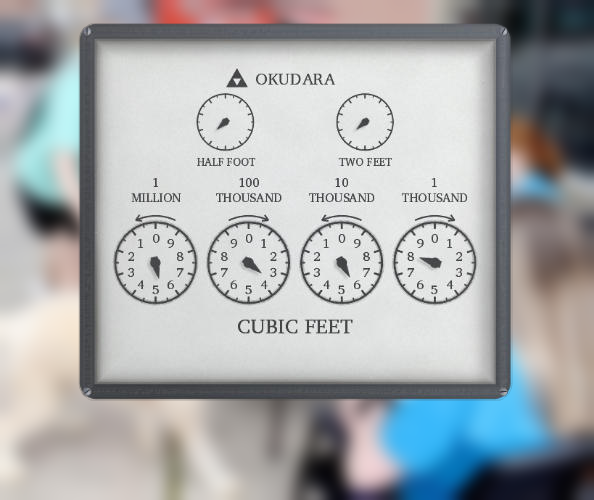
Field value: 535800,ft³
